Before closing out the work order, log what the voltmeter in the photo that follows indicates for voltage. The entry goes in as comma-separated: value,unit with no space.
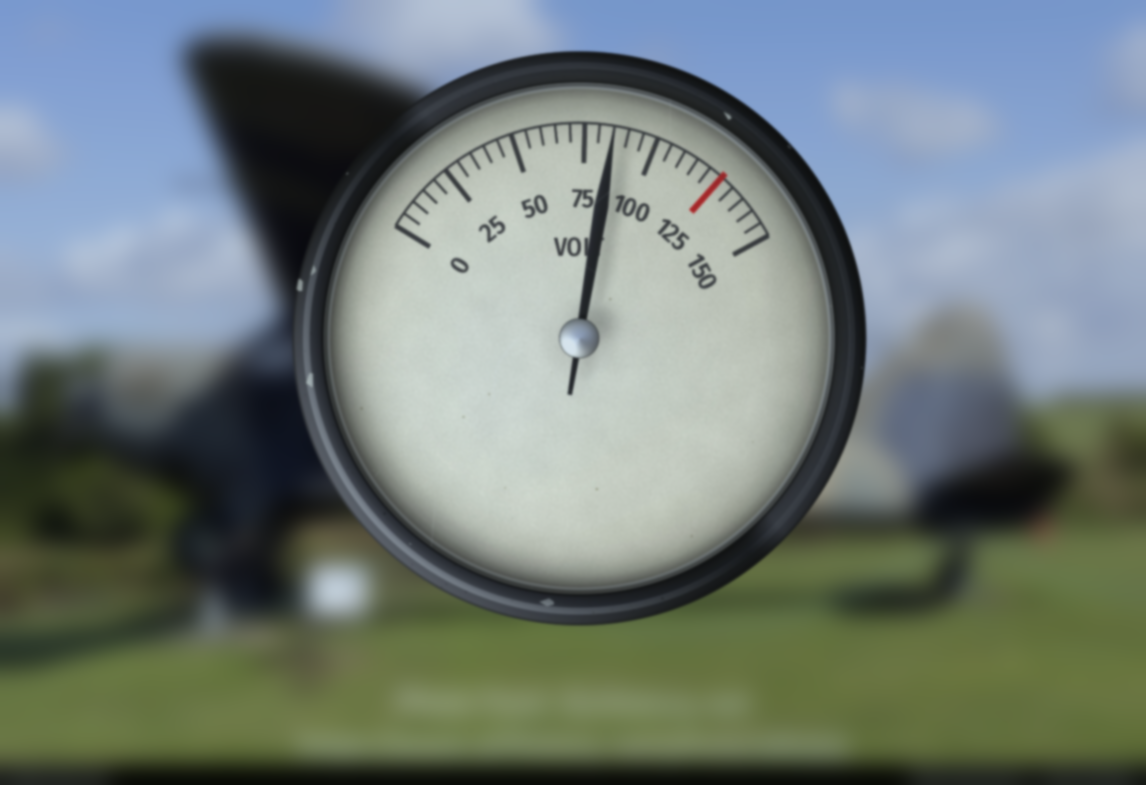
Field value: 85,V
